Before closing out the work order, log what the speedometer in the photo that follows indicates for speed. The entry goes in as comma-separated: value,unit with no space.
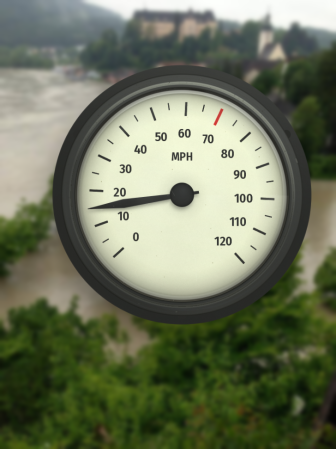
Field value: 15,mph
